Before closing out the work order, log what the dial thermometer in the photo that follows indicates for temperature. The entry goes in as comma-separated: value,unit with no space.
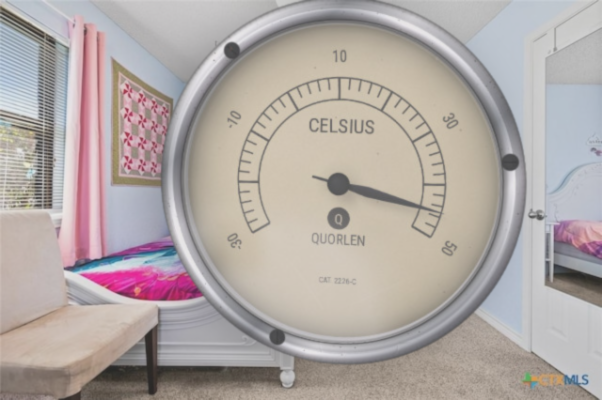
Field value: 45,°C
